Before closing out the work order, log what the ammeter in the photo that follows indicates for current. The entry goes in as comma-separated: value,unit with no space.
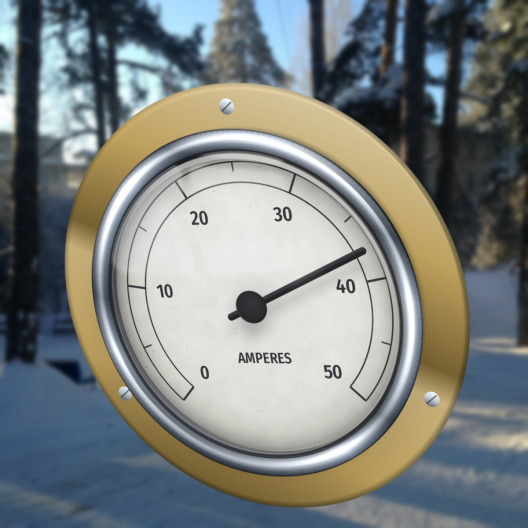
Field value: 37.5,A
